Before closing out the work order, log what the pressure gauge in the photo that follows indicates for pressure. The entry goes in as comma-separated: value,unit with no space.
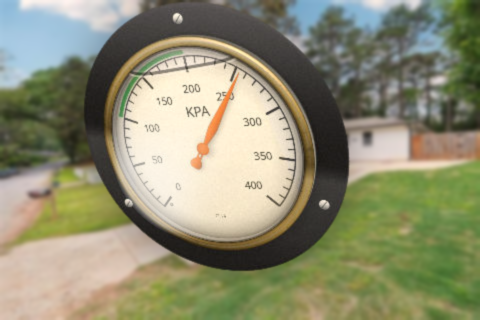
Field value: 255,kPa
